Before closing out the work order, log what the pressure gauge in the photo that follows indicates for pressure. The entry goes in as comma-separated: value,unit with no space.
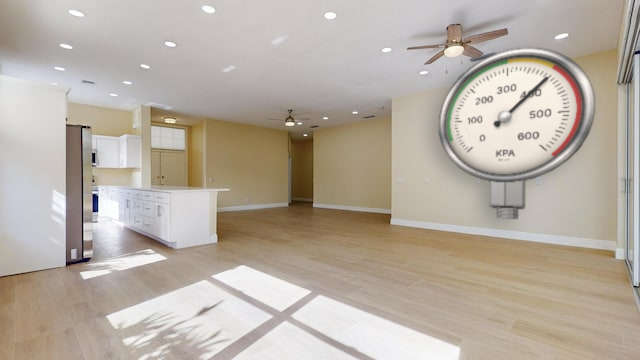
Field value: 400,kPa
